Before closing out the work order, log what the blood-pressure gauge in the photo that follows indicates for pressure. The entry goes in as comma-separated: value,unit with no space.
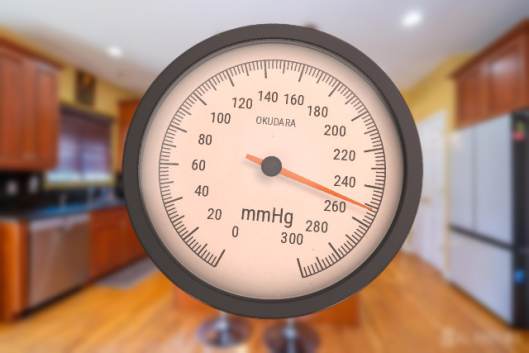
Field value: 252,mmHg
